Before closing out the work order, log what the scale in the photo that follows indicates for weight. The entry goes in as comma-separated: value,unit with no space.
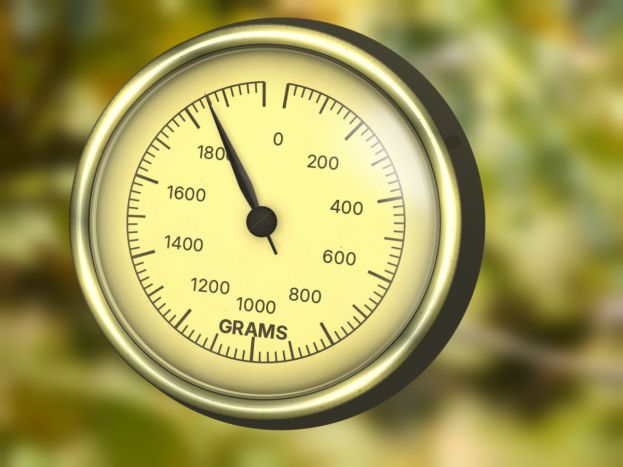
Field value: 1860,g
